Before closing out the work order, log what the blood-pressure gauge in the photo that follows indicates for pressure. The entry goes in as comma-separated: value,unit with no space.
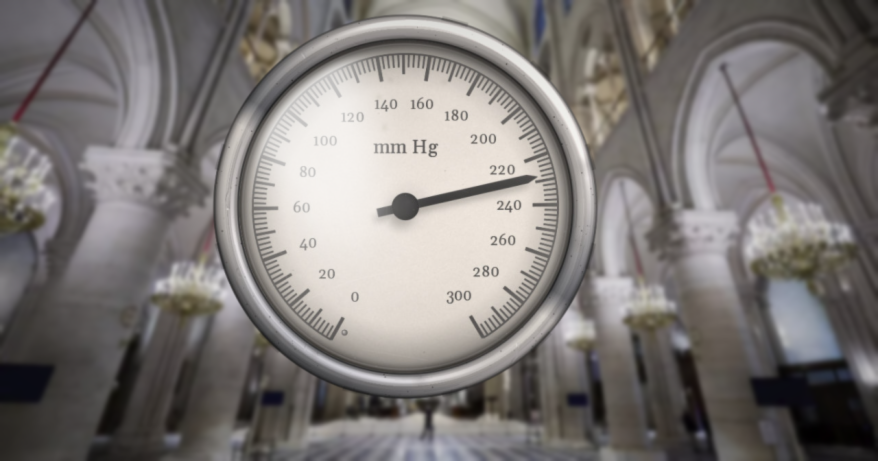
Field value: 228,mmHg
